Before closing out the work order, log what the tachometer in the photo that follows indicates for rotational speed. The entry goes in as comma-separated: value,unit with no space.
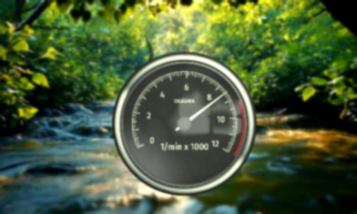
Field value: 8500,rpm
